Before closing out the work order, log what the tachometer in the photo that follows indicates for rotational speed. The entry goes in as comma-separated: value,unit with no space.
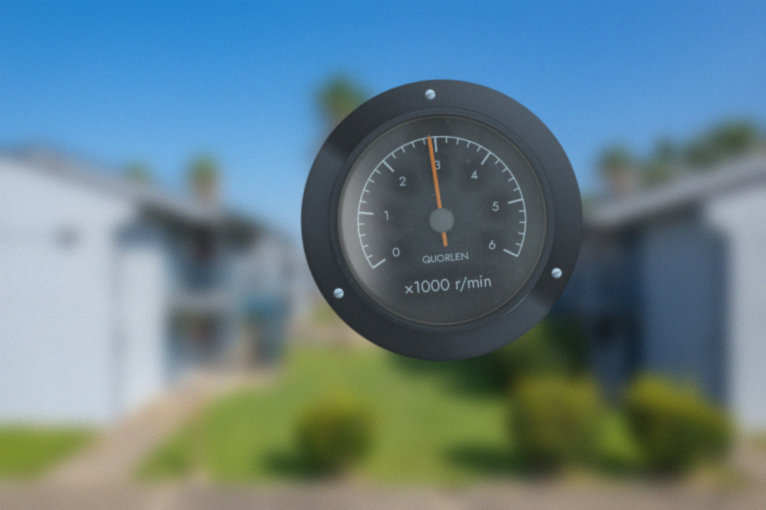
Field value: 2900,rpm
